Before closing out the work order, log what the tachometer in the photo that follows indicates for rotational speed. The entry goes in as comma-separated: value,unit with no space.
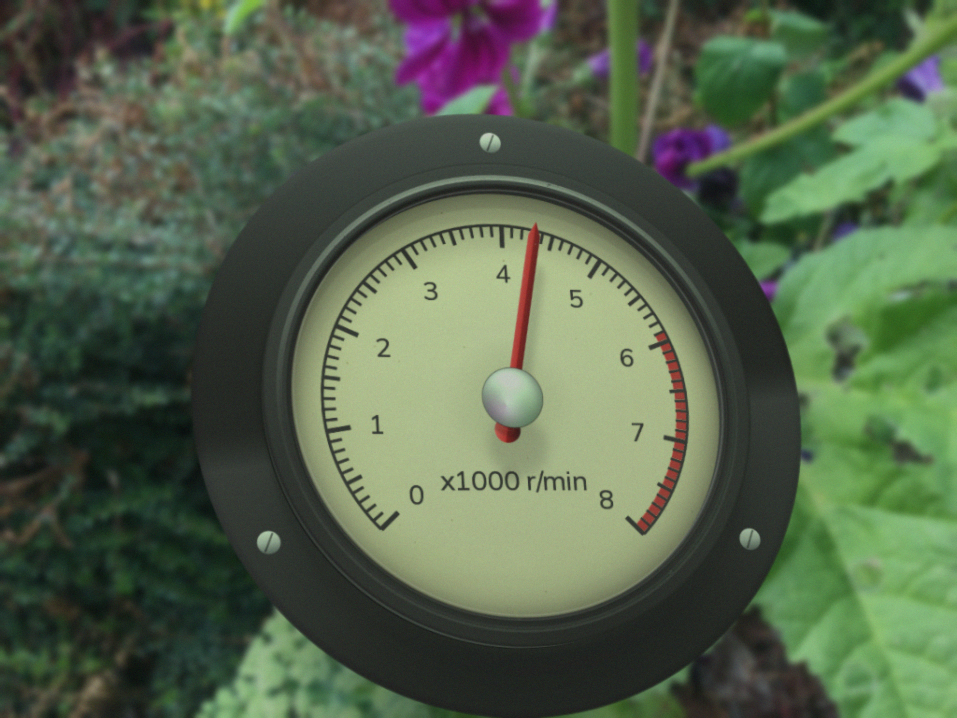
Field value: 4300,rpm
